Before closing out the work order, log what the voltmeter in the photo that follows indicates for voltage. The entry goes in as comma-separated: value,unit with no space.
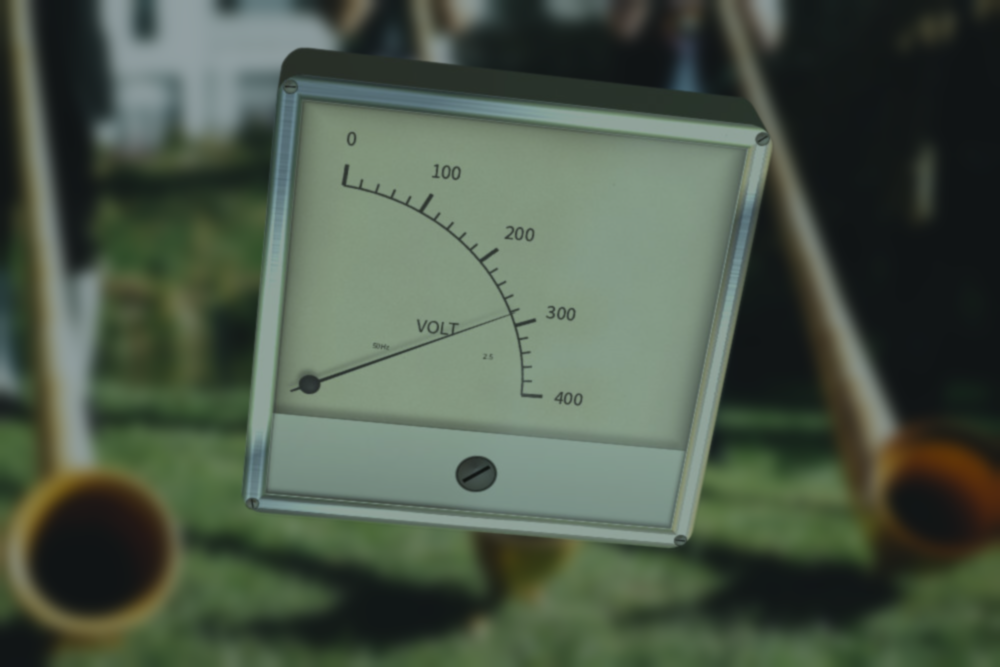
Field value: 280,V
